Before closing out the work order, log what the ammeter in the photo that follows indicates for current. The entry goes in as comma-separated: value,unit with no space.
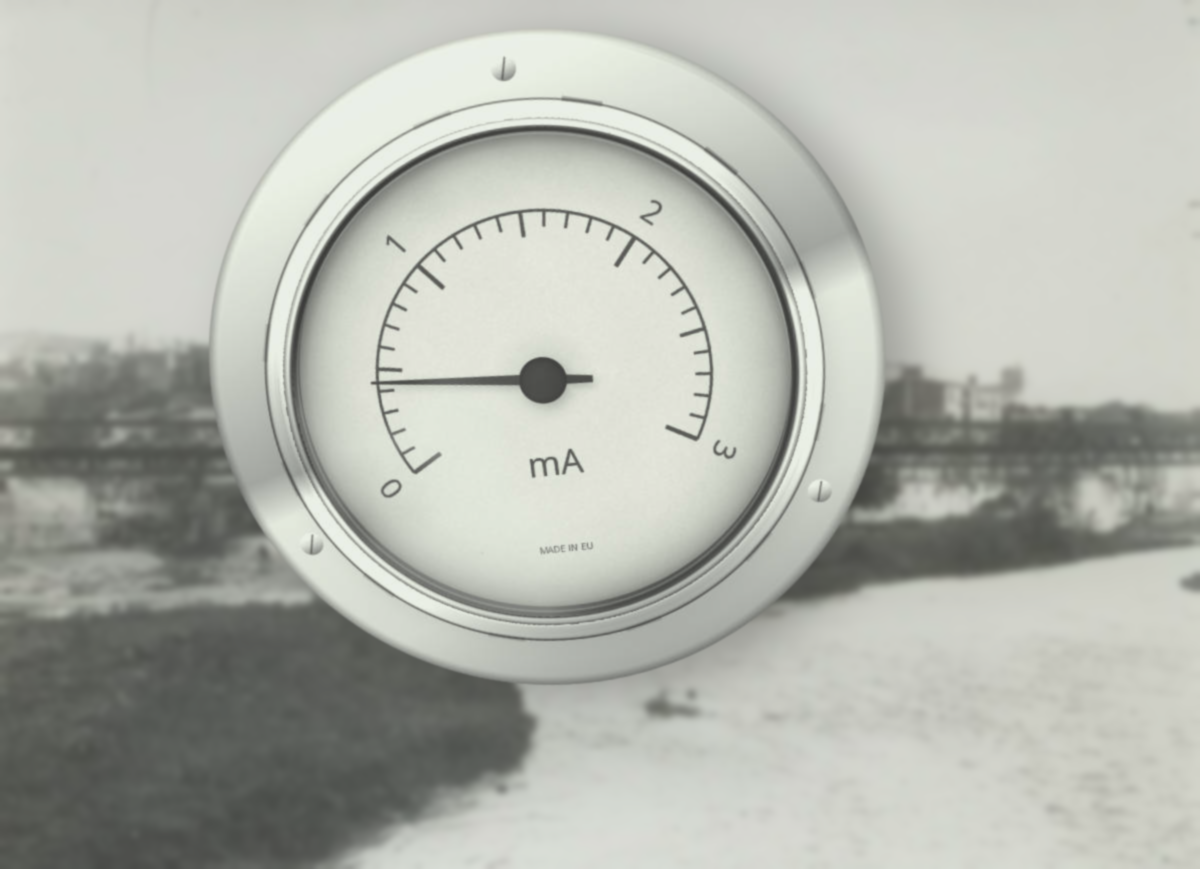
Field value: 0.45,mA
